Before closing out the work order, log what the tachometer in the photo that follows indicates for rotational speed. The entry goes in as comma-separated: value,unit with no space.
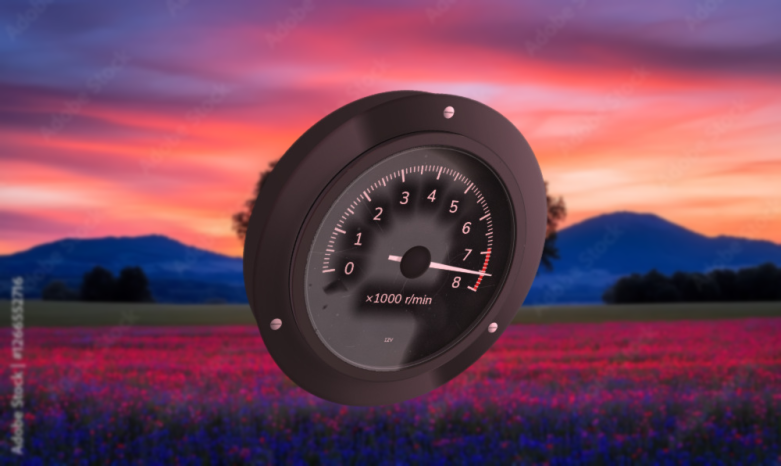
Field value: 7500,rpm
